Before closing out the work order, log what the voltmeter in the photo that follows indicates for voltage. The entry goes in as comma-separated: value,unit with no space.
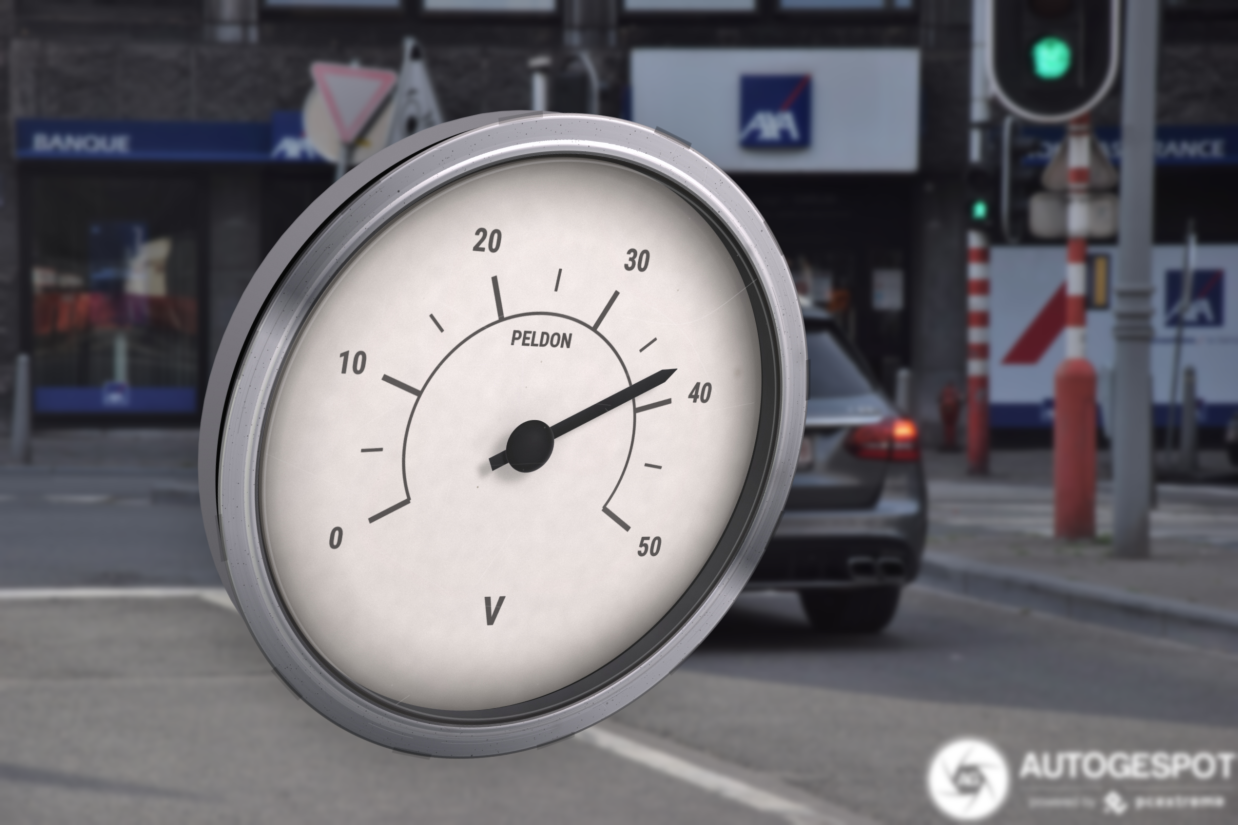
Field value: 37.5,V
